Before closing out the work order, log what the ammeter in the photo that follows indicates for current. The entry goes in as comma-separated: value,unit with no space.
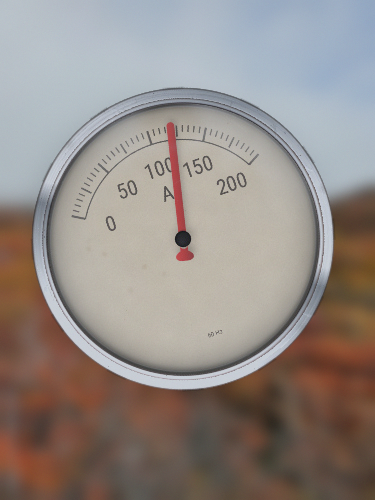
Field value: 120,A
